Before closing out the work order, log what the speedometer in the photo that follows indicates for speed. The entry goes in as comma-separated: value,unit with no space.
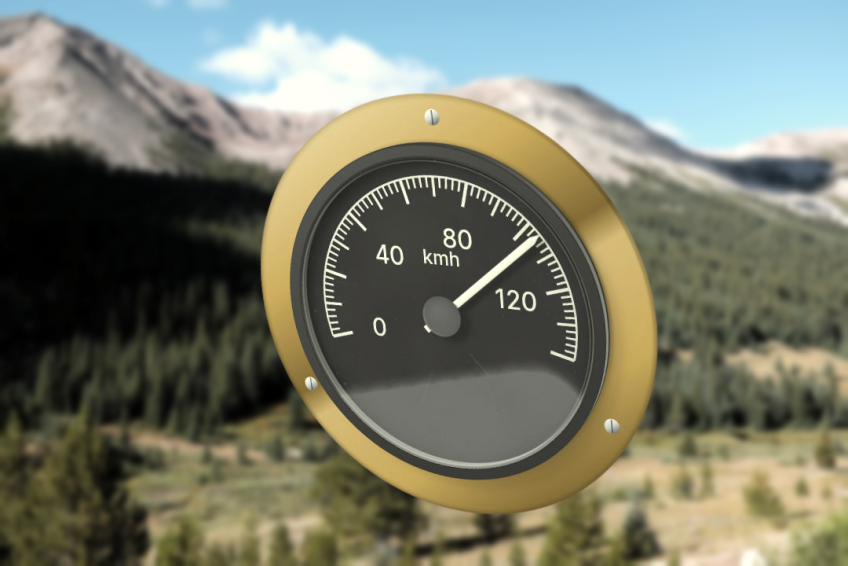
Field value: 104,km/h
